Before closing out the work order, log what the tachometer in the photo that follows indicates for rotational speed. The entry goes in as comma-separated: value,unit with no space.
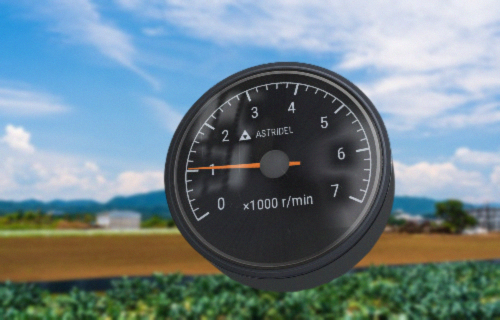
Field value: 1000,rpm
